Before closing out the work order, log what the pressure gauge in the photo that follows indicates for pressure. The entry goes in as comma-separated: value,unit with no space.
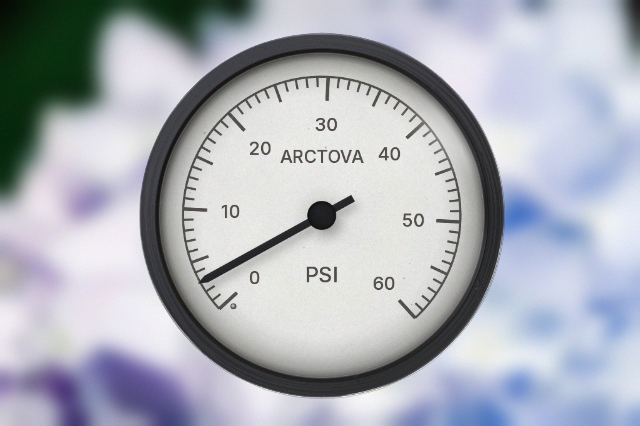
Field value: 3,psi
